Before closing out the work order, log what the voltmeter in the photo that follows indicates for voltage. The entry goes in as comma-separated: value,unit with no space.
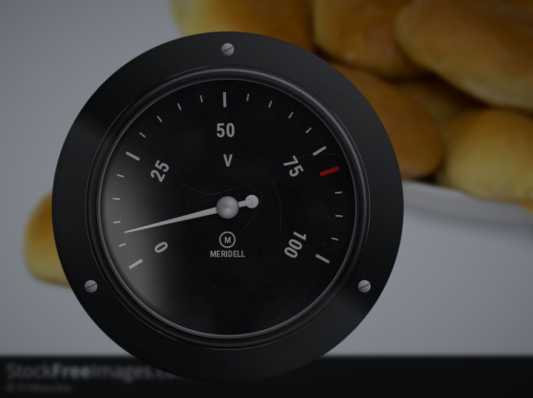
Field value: 7.5,V
